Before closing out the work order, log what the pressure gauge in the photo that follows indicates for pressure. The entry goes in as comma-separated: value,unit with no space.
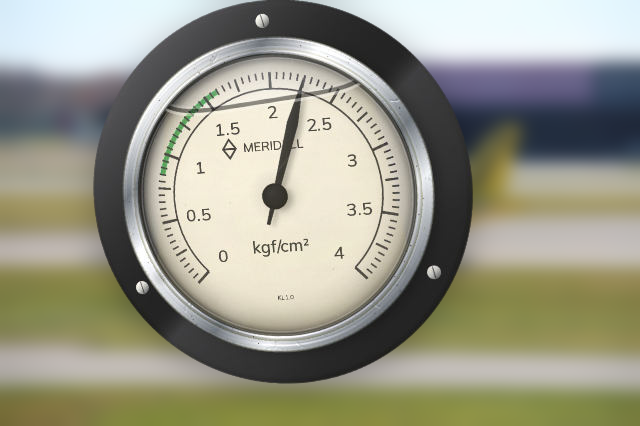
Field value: 2.25,kg/cm²
